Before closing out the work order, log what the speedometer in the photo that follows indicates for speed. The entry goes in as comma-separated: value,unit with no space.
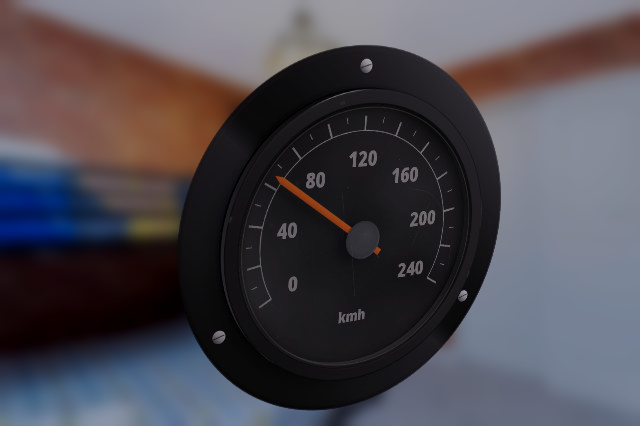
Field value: 65,km/h
